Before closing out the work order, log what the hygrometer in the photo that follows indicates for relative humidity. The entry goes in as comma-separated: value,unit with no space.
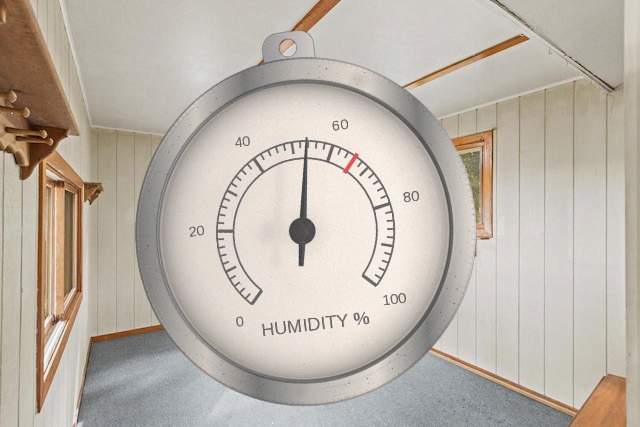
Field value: 54,%
